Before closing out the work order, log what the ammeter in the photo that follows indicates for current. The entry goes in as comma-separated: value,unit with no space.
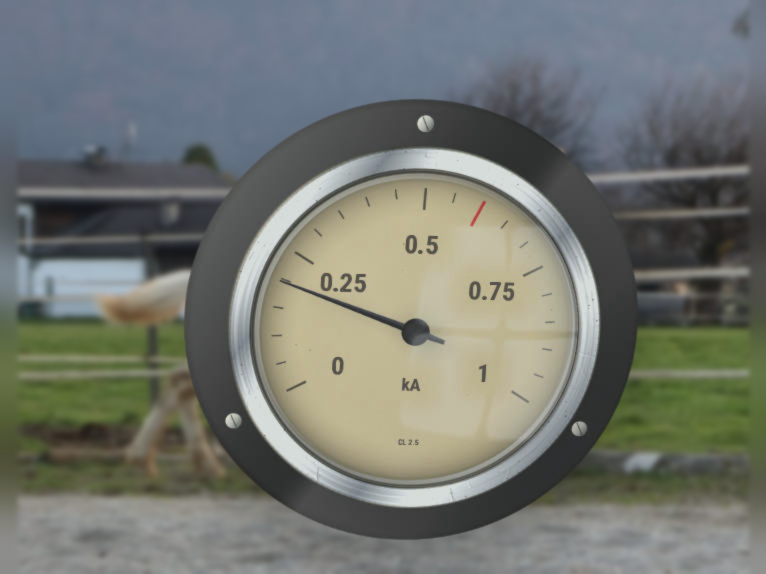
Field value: 0.2,kA
